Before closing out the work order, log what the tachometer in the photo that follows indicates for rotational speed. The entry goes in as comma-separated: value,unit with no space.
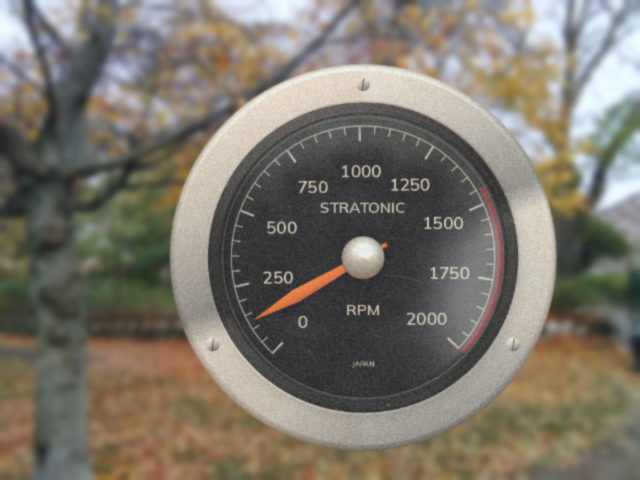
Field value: 125,rpm
